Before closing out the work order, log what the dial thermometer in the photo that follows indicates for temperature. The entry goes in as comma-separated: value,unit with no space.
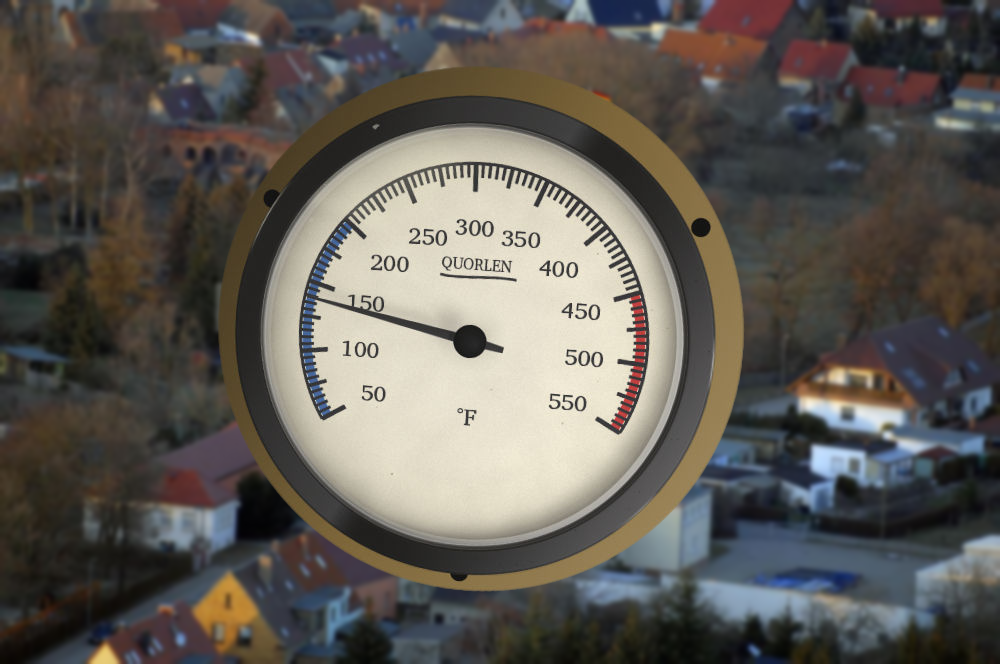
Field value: 140,°F
